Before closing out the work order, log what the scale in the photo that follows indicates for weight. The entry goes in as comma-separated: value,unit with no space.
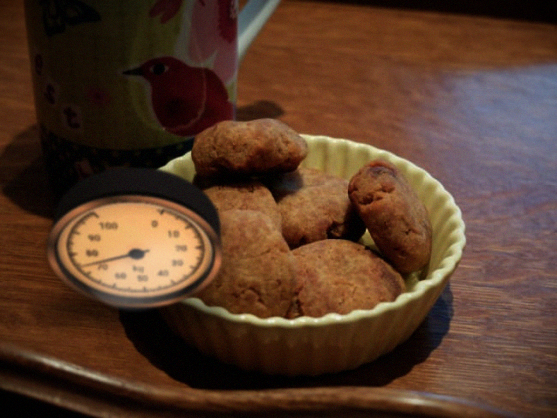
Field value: 75,kg
